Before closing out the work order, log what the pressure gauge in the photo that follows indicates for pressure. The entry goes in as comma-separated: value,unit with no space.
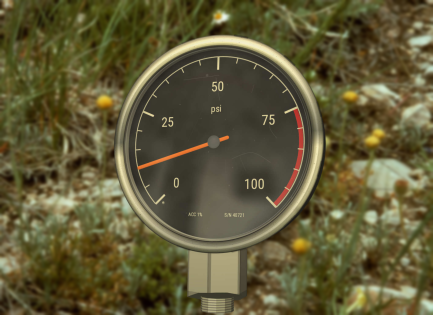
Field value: 10,psi
